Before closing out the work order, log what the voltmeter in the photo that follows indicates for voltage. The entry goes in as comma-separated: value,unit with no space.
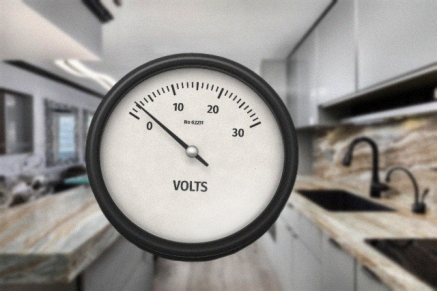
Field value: 2,V
